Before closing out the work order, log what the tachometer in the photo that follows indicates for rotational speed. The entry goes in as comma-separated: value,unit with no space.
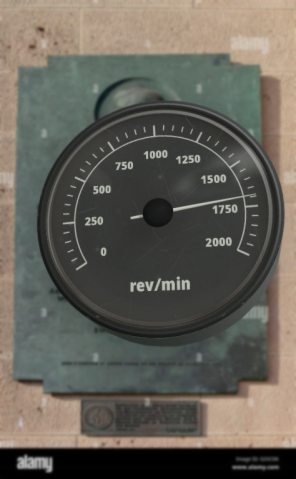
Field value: 1700,rpm
